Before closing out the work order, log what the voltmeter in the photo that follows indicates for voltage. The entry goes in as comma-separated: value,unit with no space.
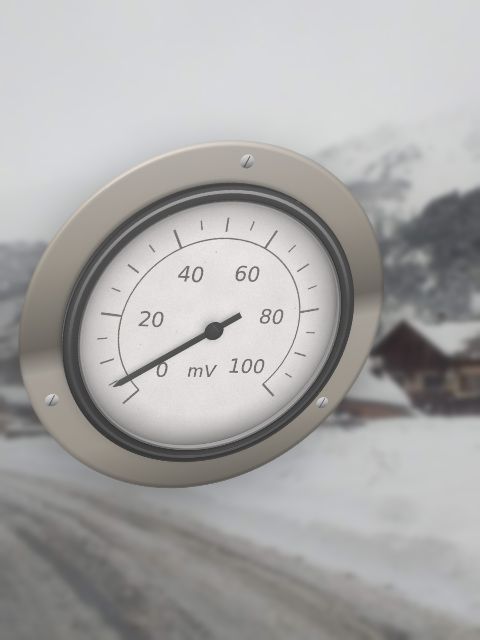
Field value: 5,mV
